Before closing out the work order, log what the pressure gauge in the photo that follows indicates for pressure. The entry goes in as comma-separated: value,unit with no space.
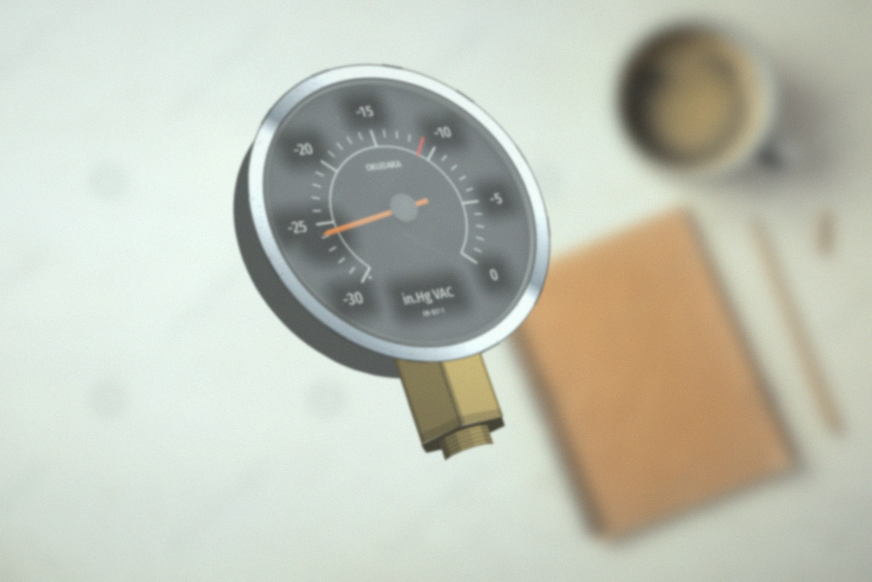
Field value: -26,inHg
